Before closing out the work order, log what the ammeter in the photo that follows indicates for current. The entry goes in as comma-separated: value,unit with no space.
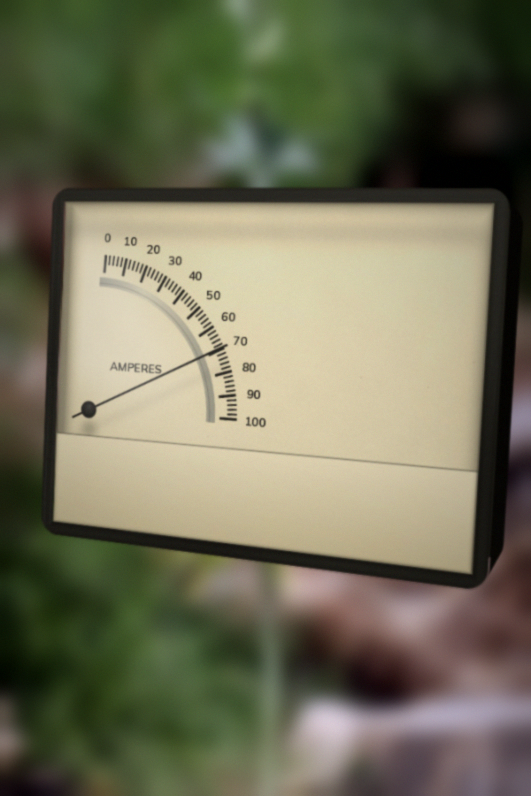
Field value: 70,A
